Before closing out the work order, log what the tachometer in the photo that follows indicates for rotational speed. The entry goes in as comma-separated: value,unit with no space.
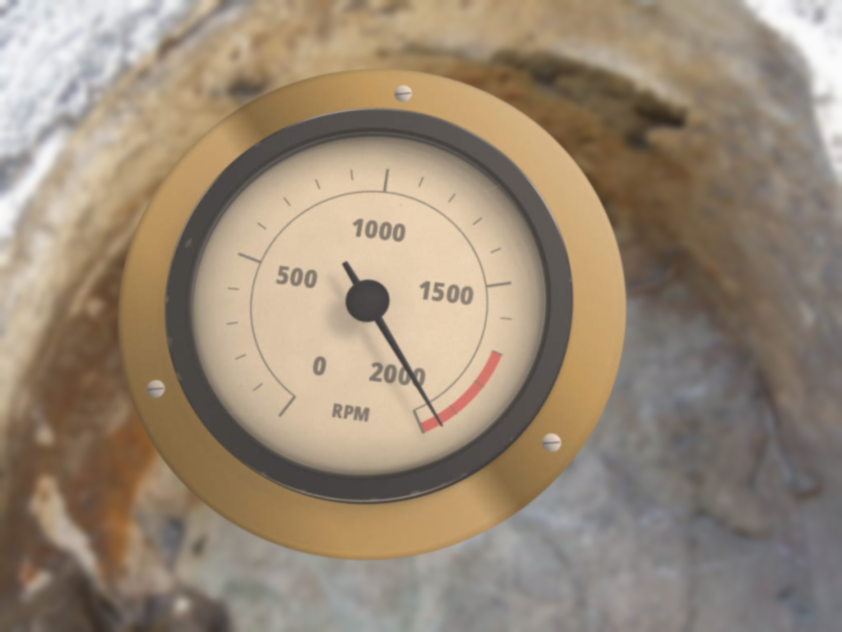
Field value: 1950,rpm
